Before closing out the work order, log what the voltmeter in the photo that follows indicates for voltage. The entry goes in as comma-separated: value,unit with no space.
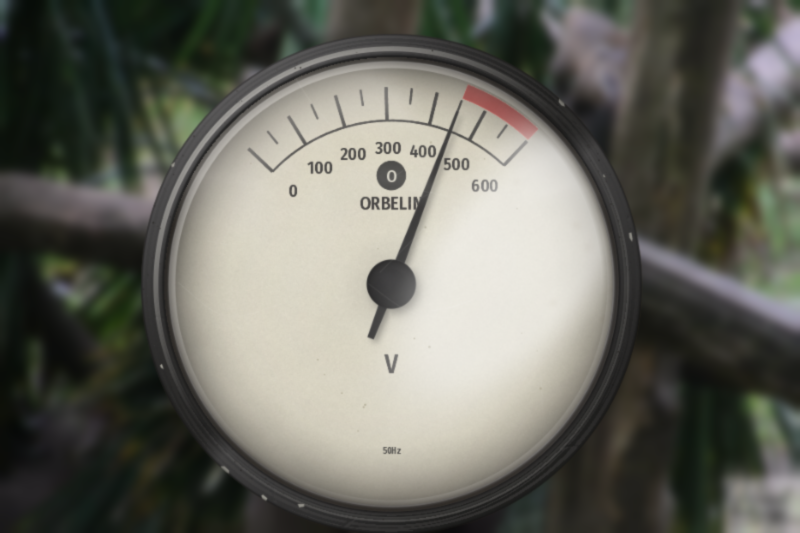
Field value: 450,V
